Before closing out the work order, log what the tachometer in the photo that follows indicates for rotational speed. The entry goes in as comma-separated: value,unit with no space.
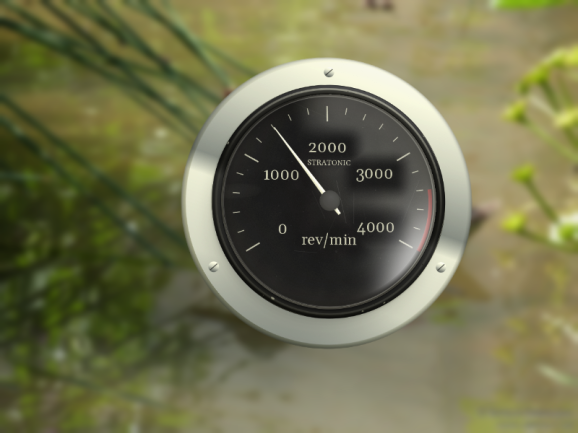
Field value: 1400,rpm
